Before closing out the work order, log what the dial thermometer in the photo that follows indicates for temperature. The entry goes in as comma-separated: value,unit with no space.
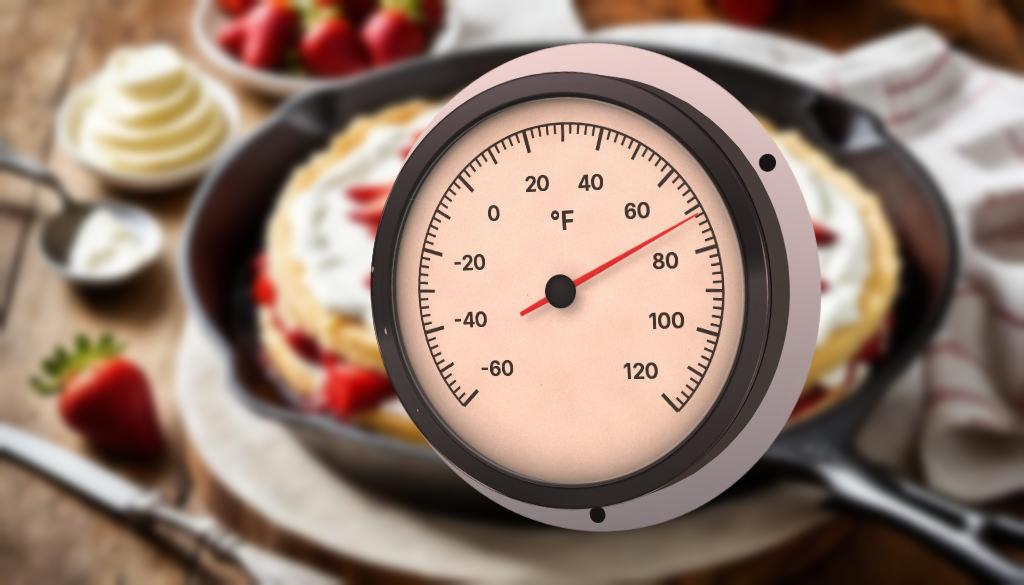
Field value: 72,°F
